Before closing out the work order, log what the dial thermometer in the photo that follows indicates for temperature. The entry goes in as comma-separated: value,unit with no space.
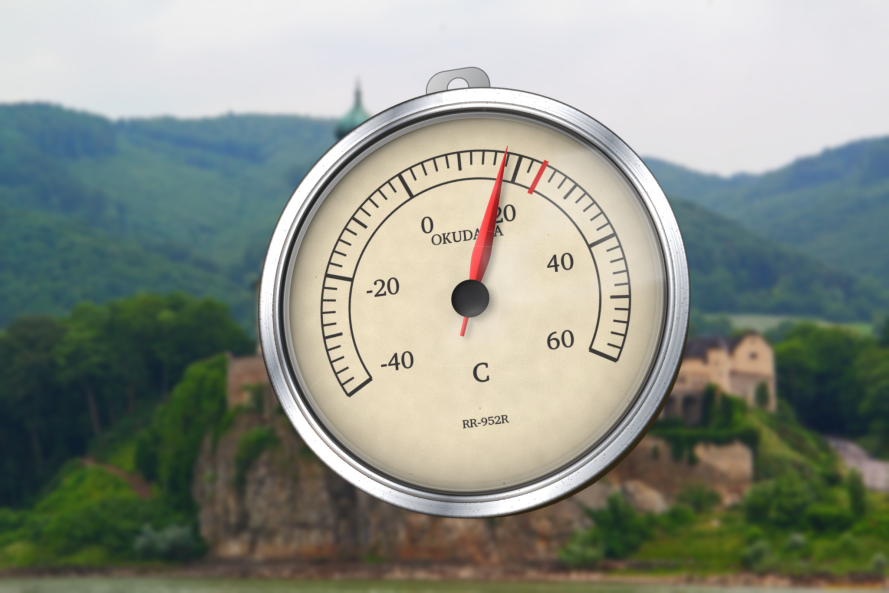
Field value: 18,°C
